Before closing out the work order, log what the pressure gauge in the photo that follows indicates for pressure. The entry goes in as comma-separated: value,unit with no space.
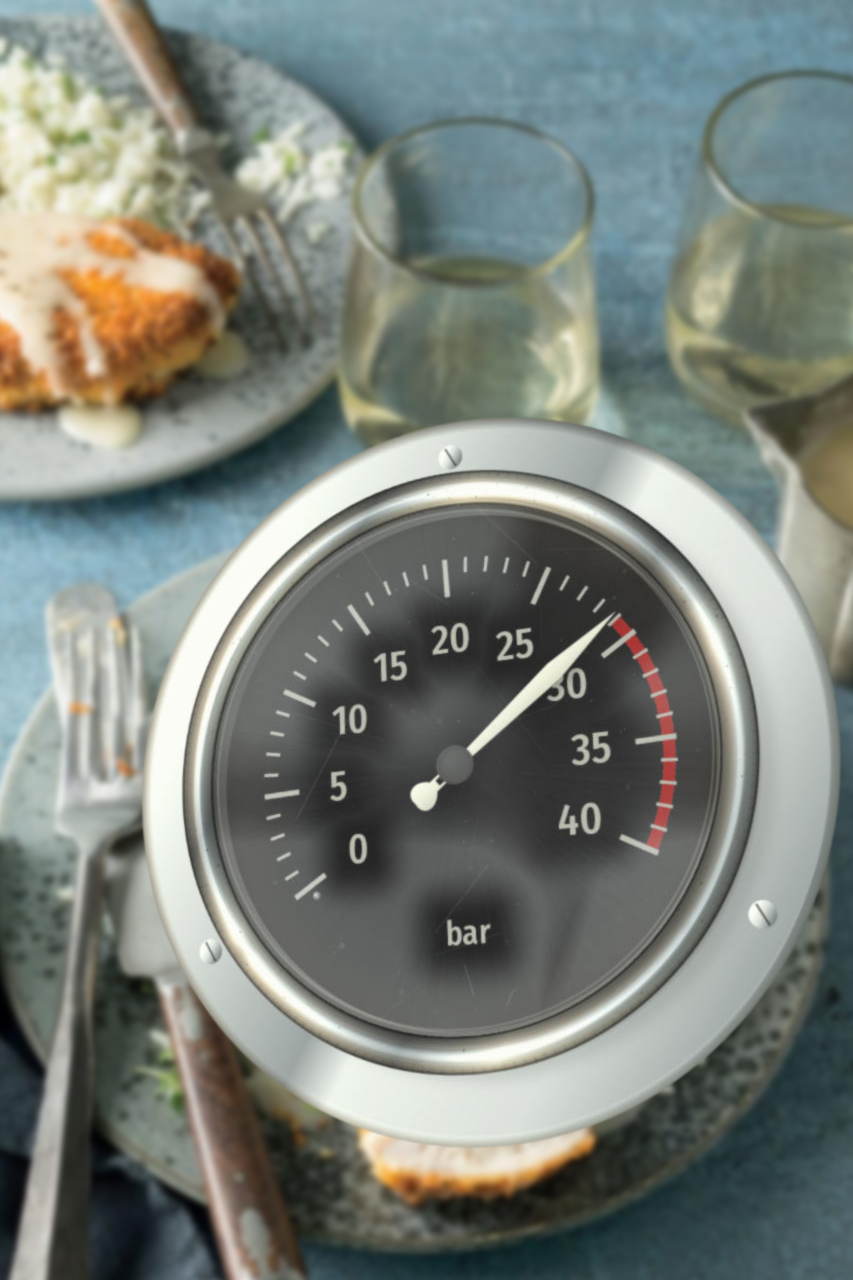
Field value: 29,bar
